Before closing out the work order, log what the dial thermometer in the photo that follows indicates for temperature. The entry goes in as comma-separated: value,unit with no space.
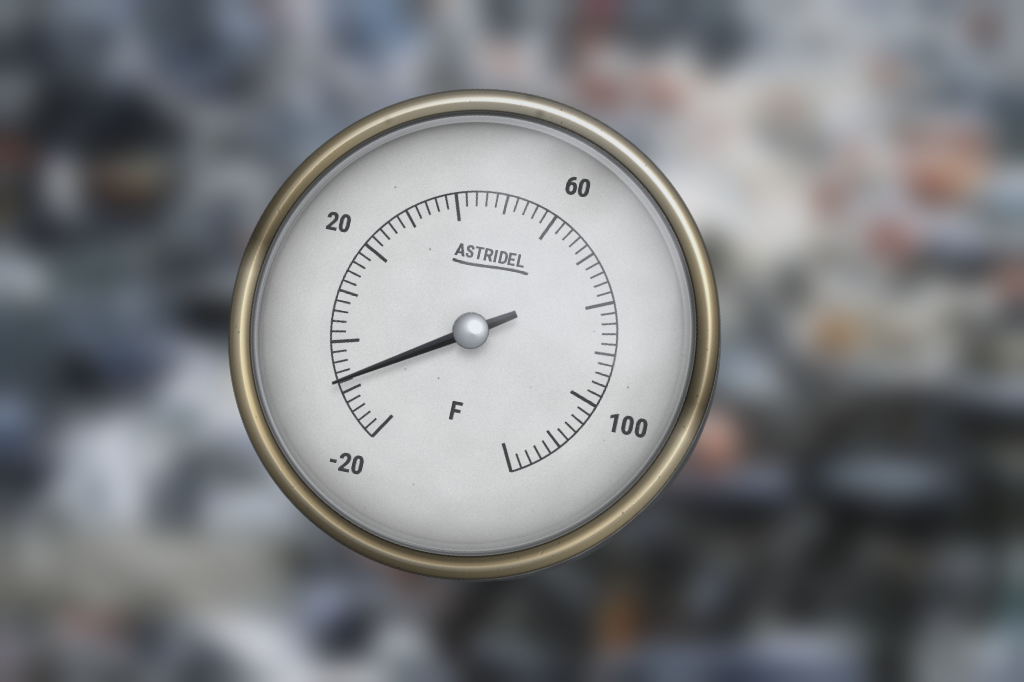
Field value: -8,°F
